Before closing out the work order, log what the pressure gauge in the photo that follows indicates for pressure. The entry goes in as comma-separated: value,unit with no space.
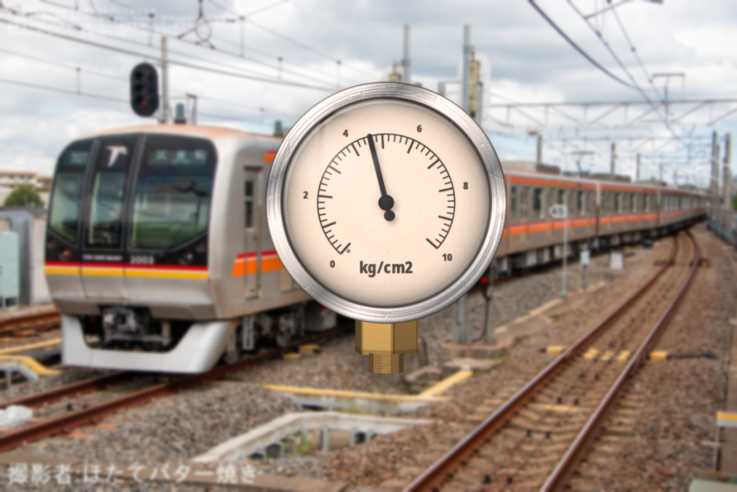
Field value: 4.6,kg/cm²
